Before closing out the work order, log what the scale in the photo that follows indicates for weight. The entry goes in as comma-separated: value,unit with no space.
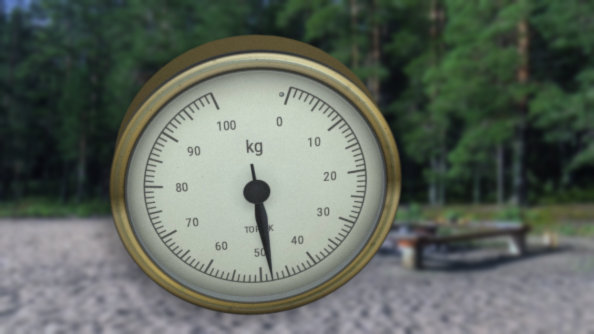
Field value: 48,kg
